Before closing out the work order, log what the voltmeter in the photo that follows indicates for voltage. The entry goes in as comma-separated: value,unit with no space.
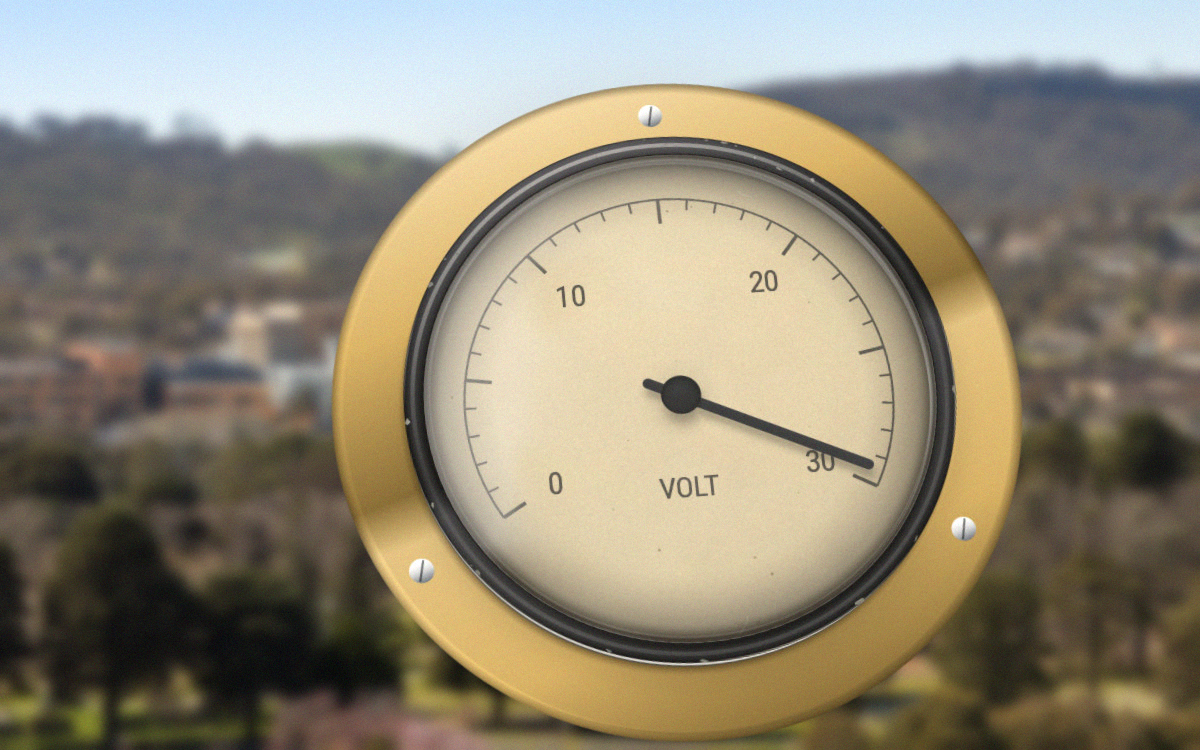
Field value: 29.5,V
